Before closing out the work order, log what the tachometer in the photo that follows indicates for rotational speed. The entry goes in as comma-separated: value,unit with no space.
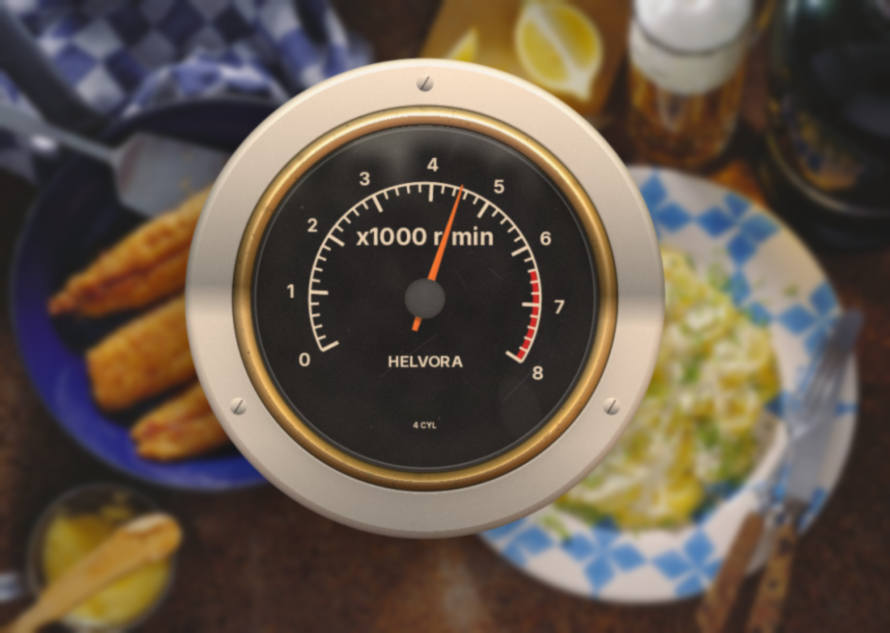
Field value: 4500,rpm
